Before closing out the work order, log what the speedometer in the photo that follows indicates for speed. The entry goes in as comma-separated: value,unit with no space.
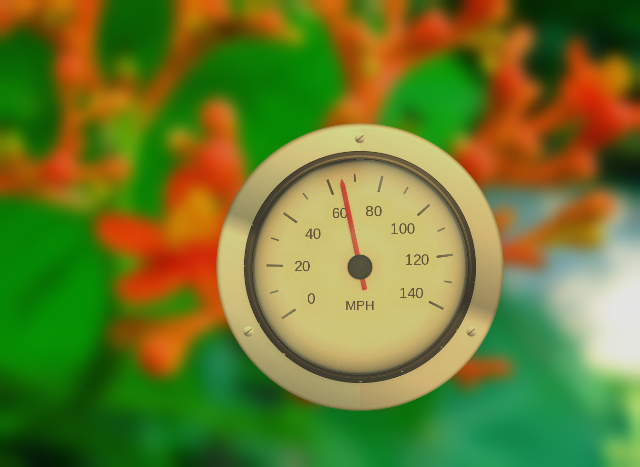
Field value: 65,mph
